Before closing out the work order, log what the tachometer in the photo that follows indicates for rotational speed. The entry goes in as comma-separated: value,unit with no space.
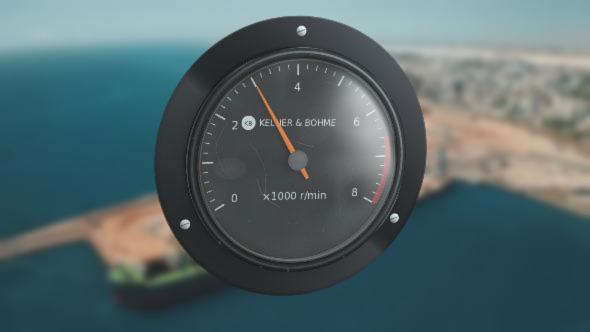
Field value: 3000,rpm
